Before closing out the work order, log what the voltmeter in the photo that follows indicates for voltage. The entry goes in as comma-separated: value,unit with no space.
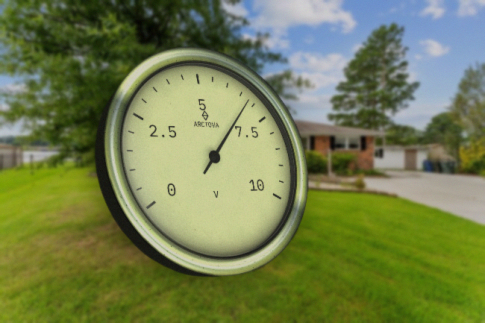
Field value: 6.75,V
